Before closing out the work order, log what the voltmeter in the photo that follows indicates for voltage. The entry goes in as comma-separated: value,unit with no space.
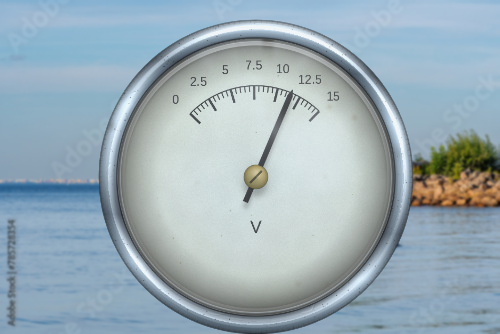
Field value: 11.5,V
